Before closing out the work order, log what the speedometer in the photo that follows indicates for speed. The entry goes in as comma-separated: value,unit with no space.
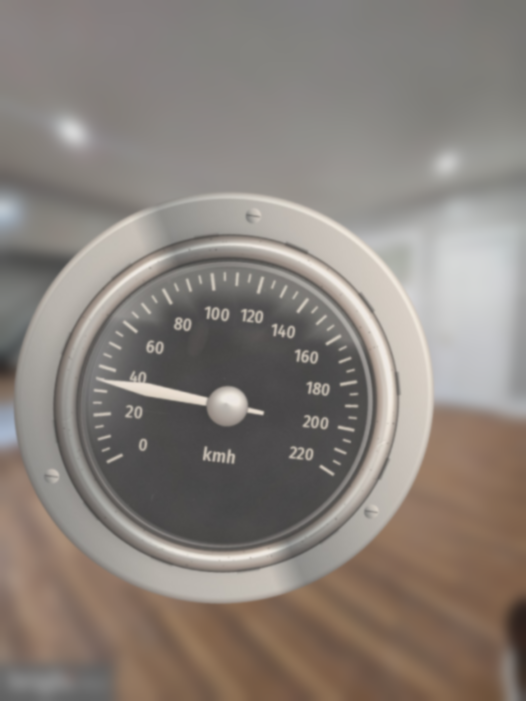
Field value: 35,km/h
